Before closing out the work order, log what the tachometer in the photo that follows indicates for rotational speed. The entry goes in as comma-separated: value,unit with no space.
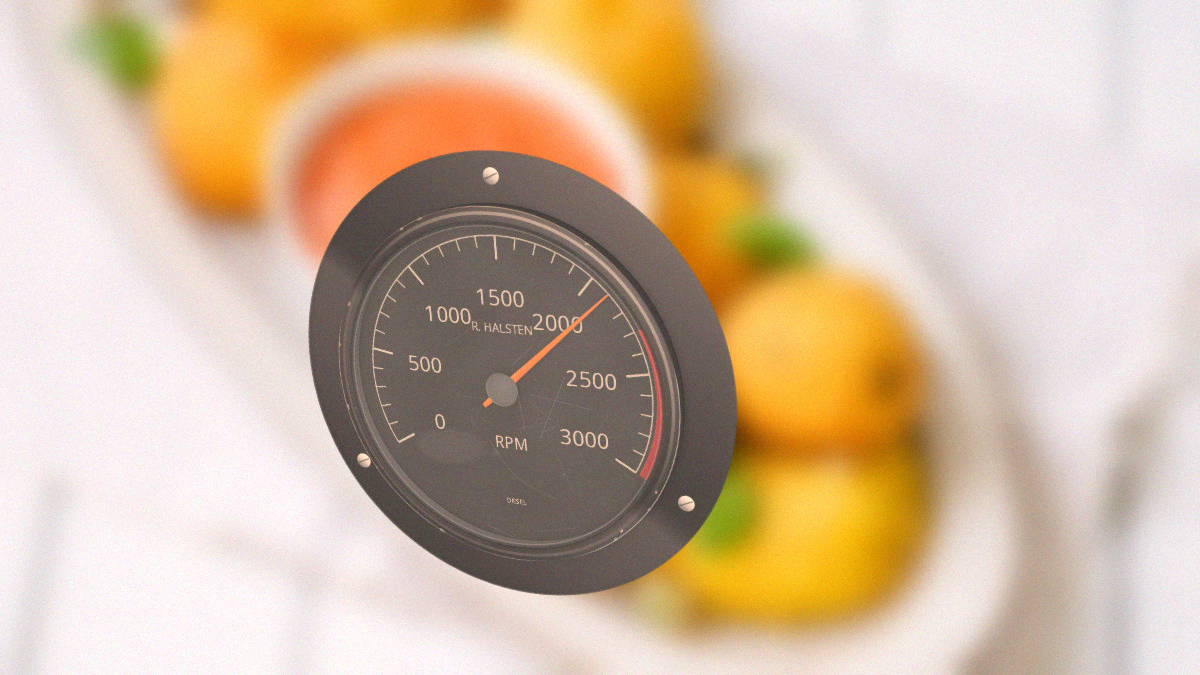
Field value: 2100,rpm
